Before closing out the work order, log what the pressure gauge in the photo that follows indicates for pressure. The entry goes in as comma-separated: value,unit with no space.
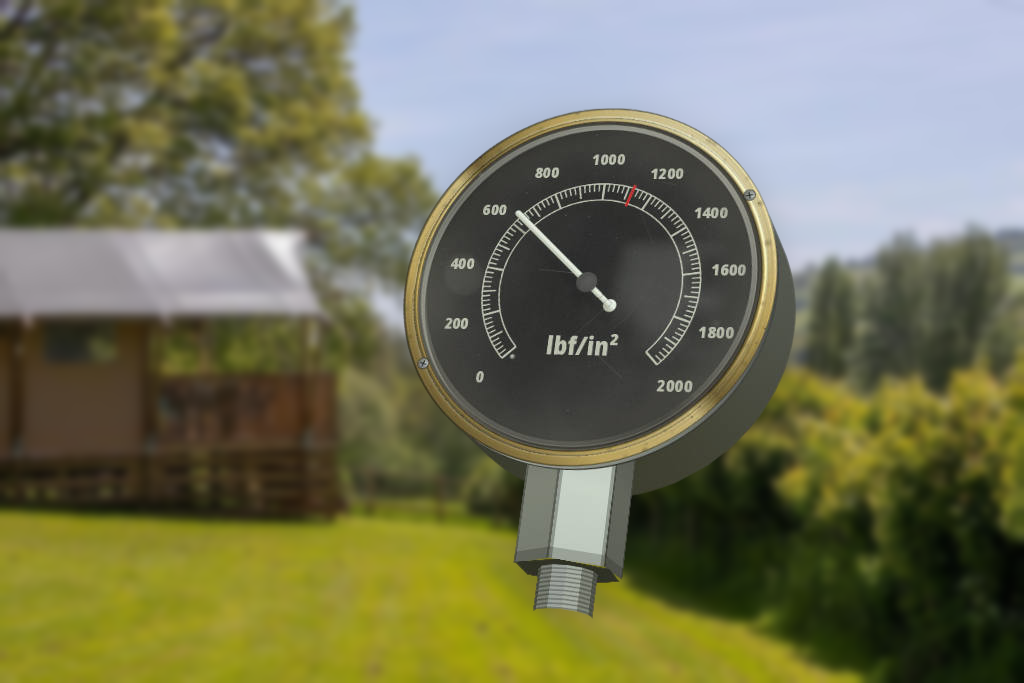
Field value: 640,psi
